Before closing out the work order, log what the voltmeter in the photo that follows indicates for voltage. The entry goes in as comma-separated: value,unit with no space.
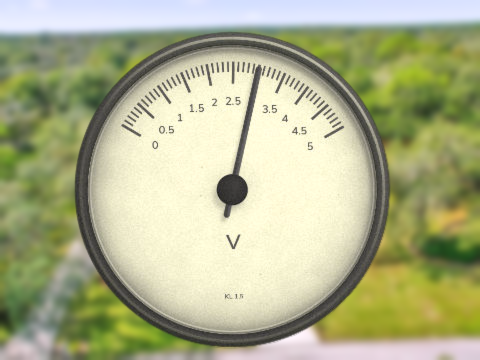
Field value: 3,V
